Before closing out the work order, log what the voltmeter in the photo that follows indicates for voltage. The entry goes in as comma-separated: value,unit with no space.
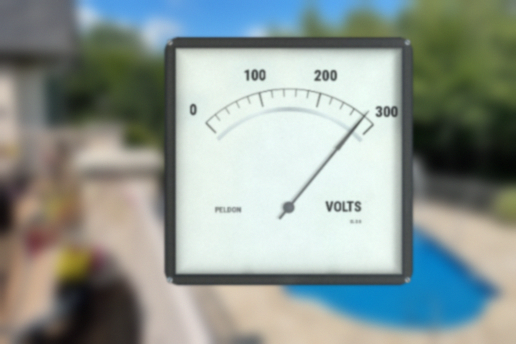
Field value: 280,V
